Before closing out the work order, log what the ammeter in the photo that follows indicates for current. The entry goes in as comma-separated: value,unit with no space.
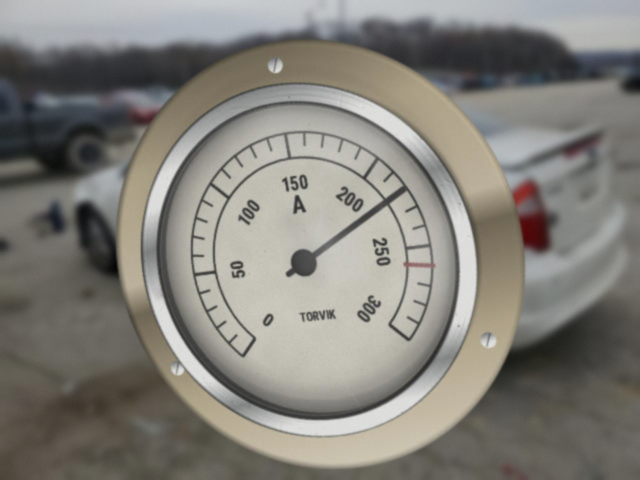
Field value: 220,A
